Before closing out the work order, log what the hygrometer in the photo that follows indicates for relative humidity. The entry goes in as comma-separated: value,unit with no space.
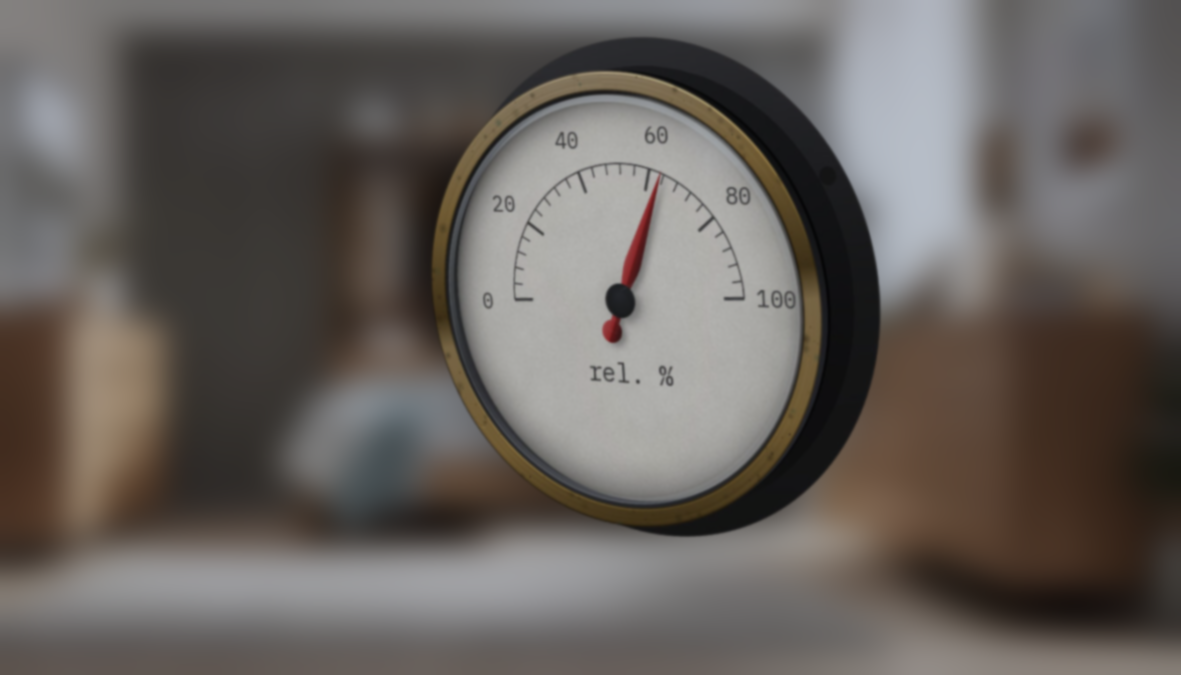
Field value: 64,%
